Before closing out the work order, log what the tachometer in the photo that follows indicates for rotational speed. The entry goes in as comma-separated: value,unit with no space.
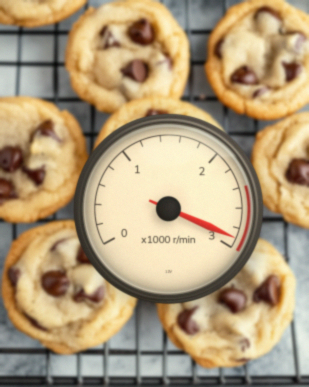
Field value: 2900,rpm
